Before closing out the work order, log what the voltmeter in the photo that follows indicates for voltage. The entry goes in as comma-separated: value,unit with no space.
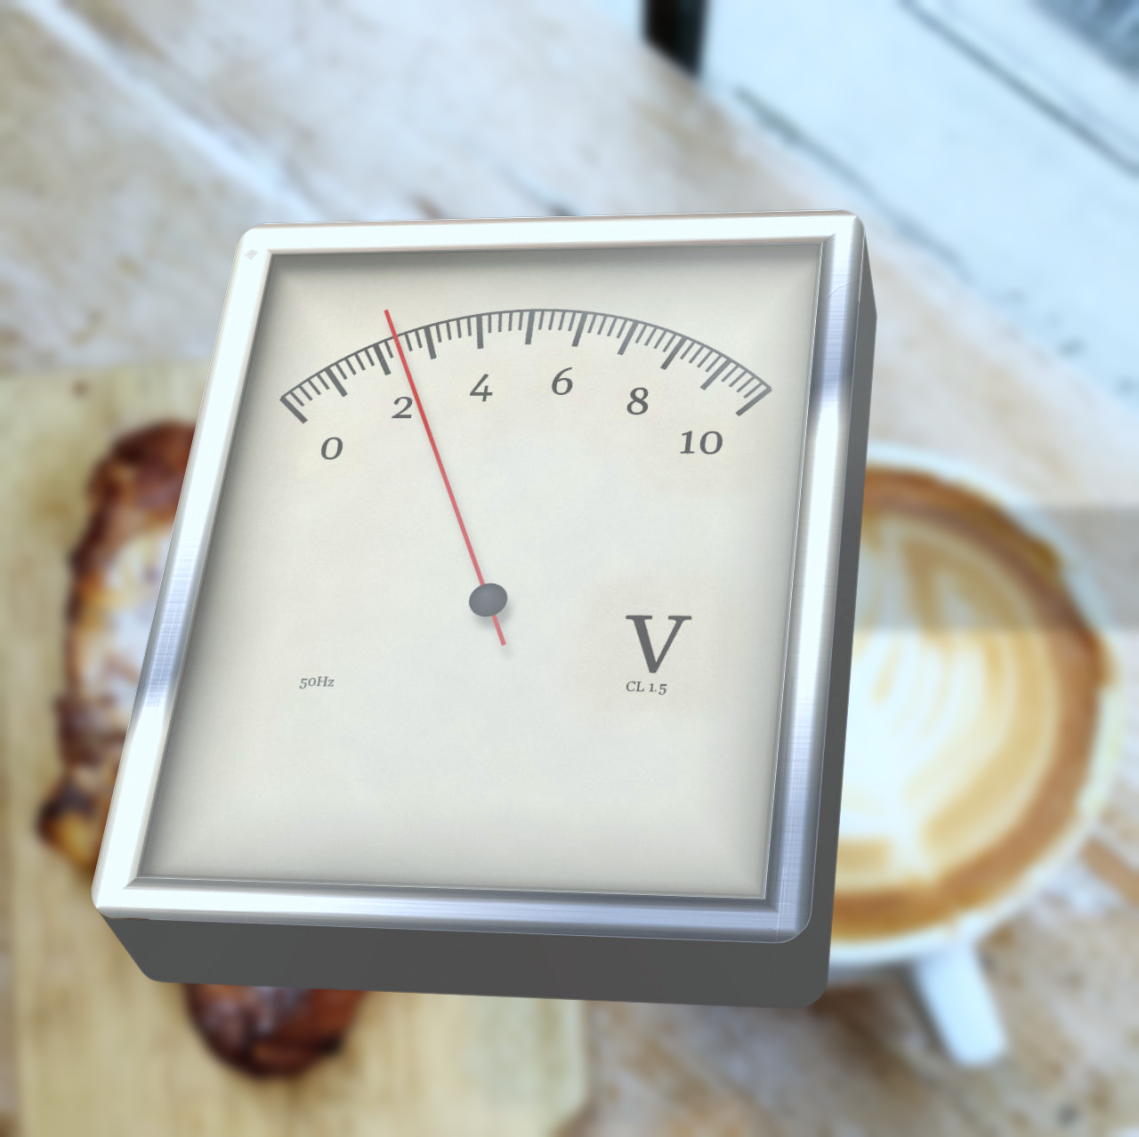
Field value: 2.4,V
